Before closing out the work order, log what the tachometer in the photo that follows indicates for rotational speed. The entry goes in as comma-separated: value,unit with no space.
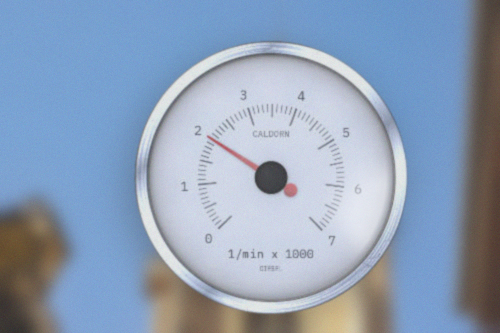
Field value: 2000,rpm
